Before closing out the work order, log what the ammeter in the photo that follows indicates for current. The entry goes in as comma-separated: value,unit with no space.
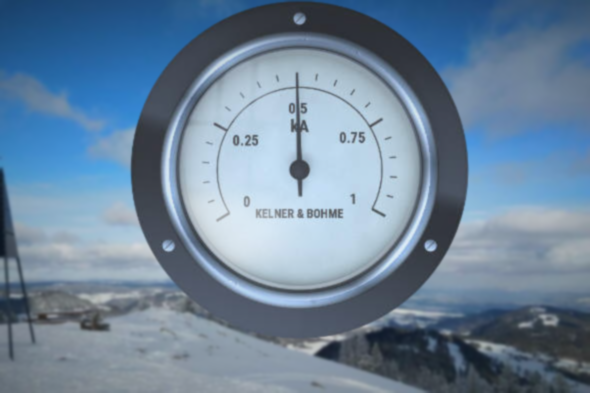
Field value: 0.5,kA
